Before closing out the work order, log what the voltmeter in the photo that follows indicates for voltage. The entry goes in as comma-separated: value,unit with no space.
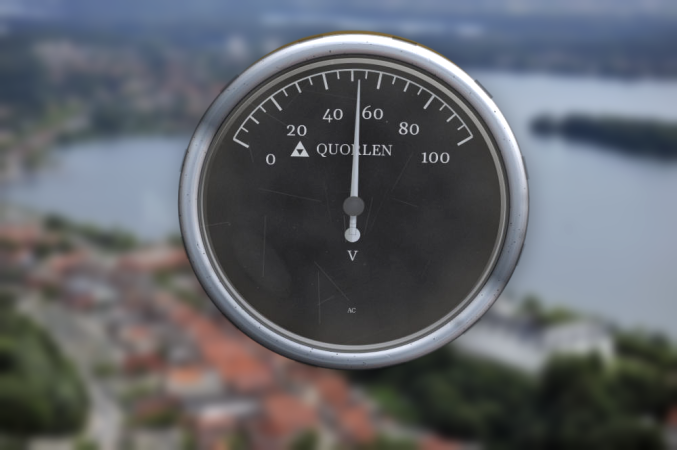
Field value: 52.5,V
